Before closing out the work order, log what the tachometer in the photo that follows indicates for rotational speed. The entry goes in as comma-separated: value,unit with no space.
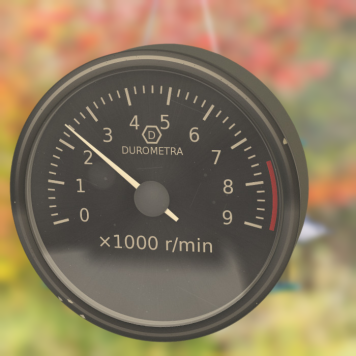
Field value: 2400,rpm
